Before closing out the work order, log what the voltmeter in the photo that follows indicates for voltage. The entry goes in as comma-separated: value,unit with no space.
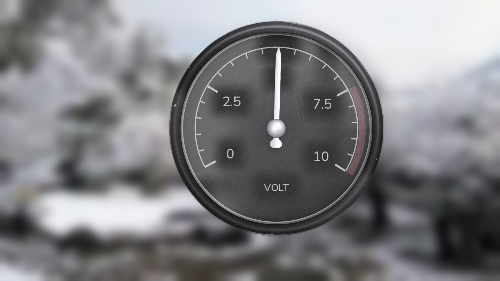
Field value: 5,V
